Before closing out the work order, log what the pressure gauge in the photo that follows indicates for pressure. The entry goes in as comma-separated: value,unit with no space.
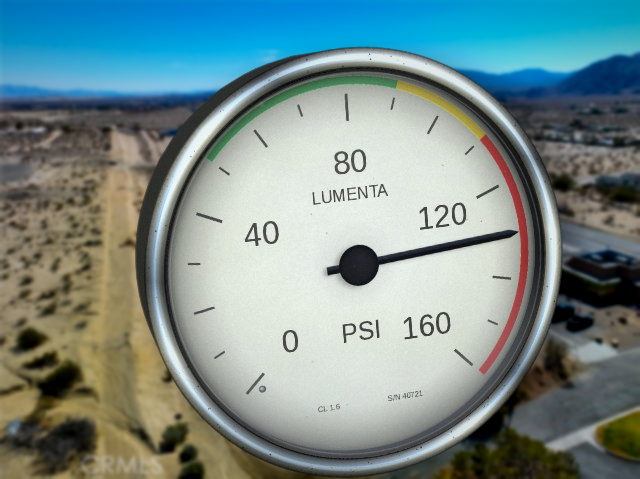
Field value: 130,psi
